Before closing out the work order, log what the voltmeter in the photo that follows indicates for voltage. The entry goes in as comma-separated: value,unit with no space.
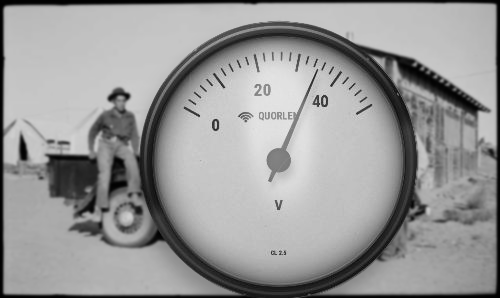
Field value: 35,V
